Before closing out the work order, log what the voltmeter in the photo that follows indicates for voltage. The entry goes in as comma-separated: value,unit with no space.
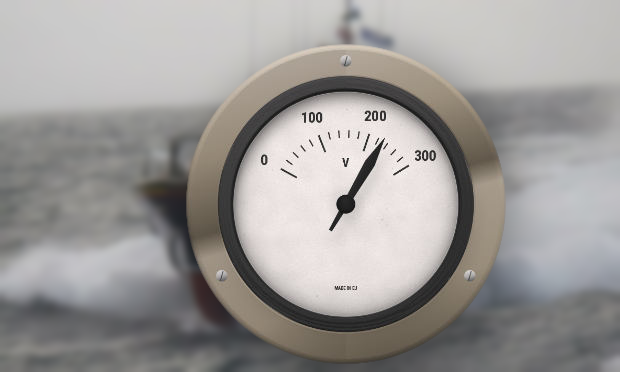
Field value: 230,V
